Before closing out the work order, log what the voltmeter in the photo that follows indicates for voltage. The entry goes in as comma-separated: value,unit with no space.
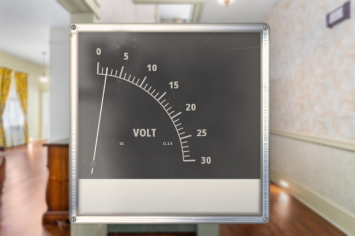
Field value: 2,V
